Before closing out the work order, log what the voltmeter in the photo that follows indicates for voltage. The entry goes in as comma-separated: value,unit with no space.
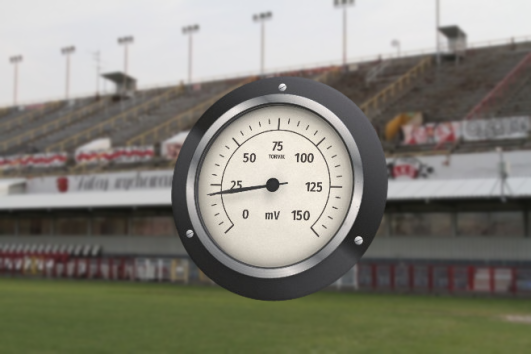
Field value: 20,mV
